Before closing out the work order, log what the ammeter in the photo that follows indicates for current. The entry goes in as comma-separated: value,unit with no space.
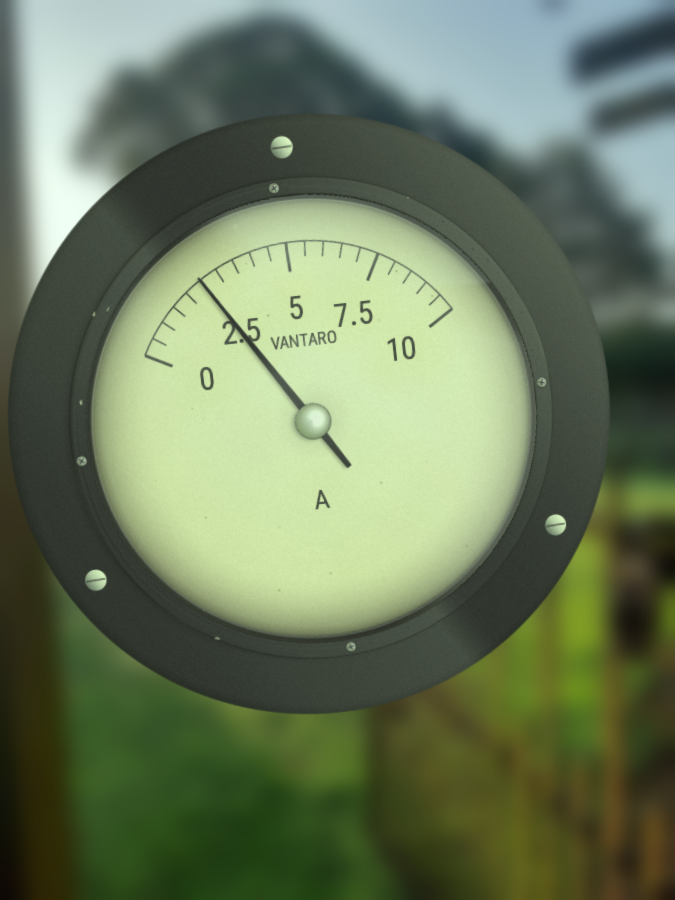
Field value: 2.5,A
